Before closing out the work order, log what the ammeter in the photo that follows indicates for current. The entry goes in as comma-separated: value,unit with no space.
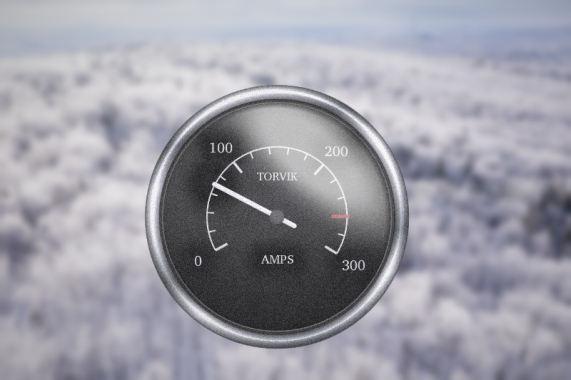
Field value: 70,A
